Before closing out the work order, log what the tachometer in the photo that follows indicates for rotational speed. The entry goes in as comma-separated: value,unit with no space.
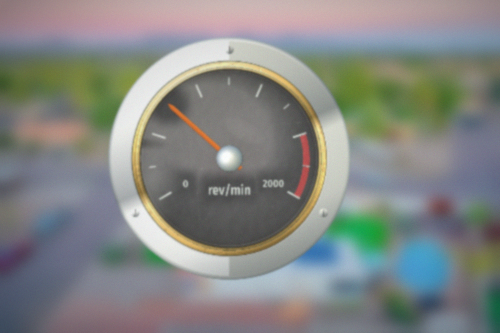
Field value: 600,rpm
